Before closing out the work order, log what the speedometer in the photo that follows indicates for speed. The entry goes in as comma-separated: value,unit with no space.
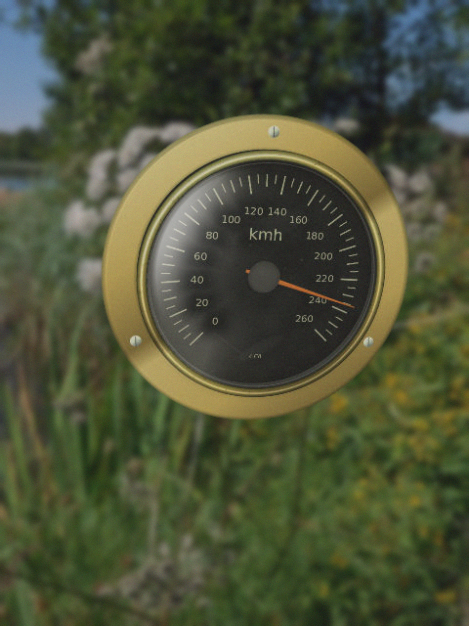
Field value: 235,km/h
